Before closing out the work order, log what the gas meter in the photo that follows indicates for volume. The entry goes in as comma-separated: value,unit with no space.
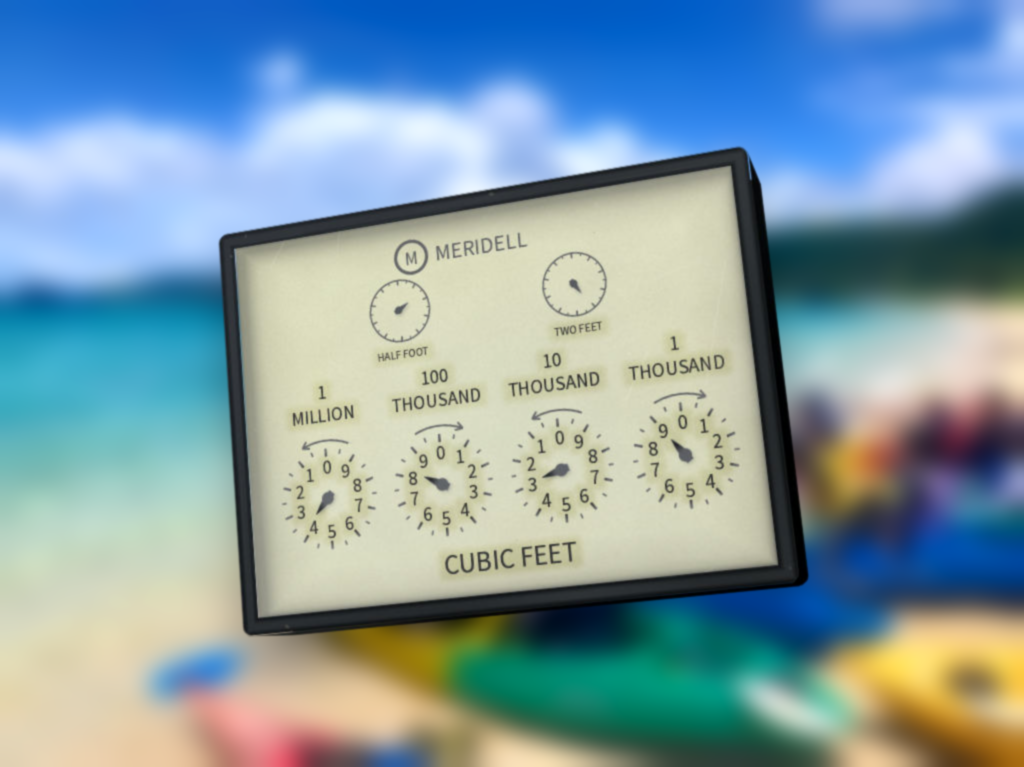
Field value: 382900,ft³
